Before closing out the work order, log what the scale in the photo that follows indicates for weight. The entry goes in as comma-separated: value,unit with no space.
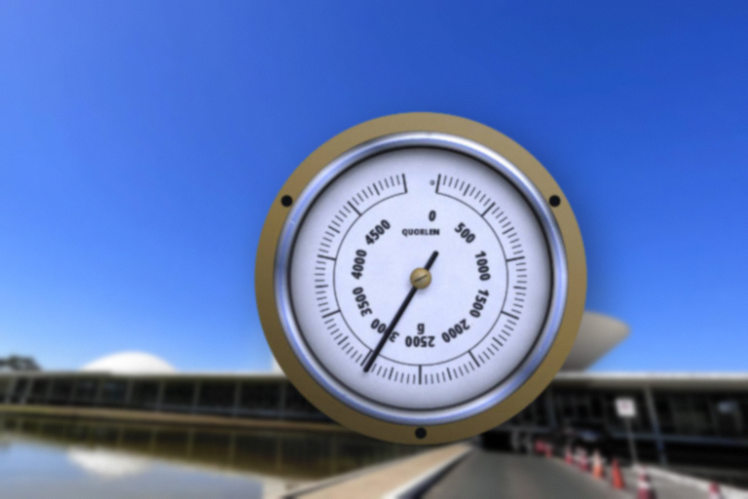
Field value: 2950,g
